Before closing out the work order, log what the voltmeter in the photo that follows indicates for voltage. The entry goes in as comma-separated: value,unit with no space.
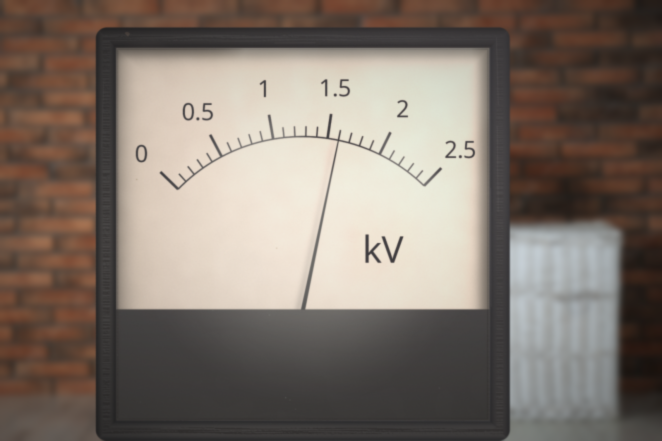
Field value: 1.6,kV
